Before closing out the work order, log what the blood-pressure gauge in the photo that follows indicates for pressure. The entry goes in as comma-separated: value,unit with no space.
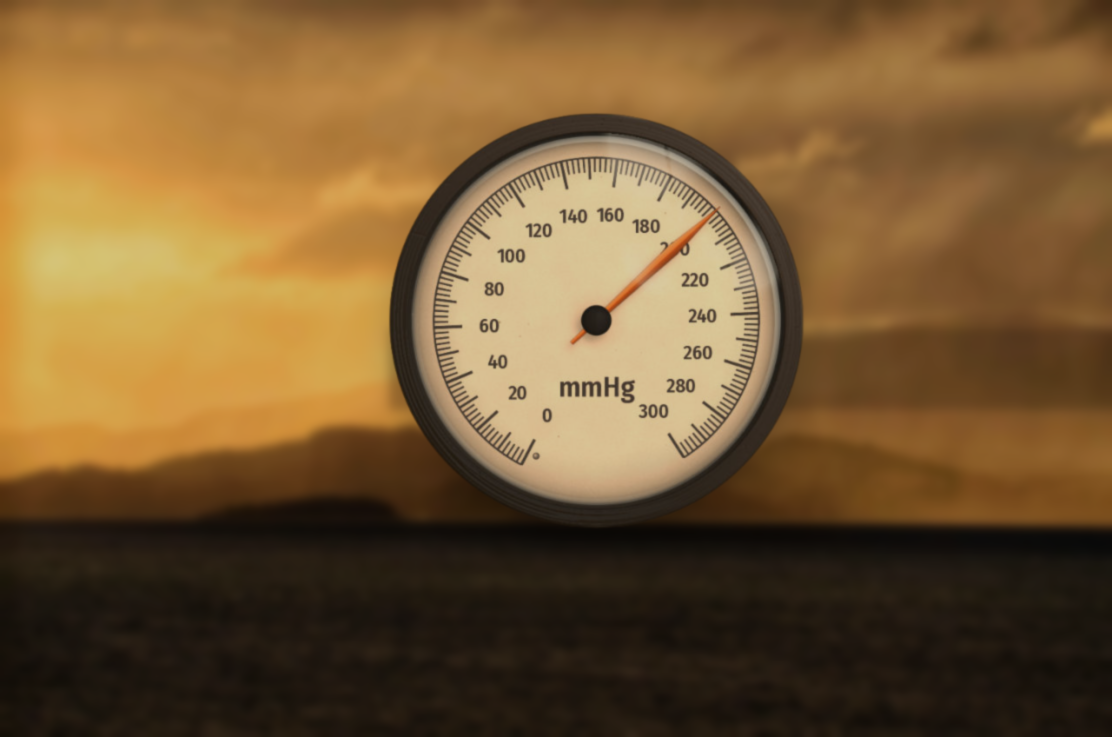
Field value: 200,mmHg
